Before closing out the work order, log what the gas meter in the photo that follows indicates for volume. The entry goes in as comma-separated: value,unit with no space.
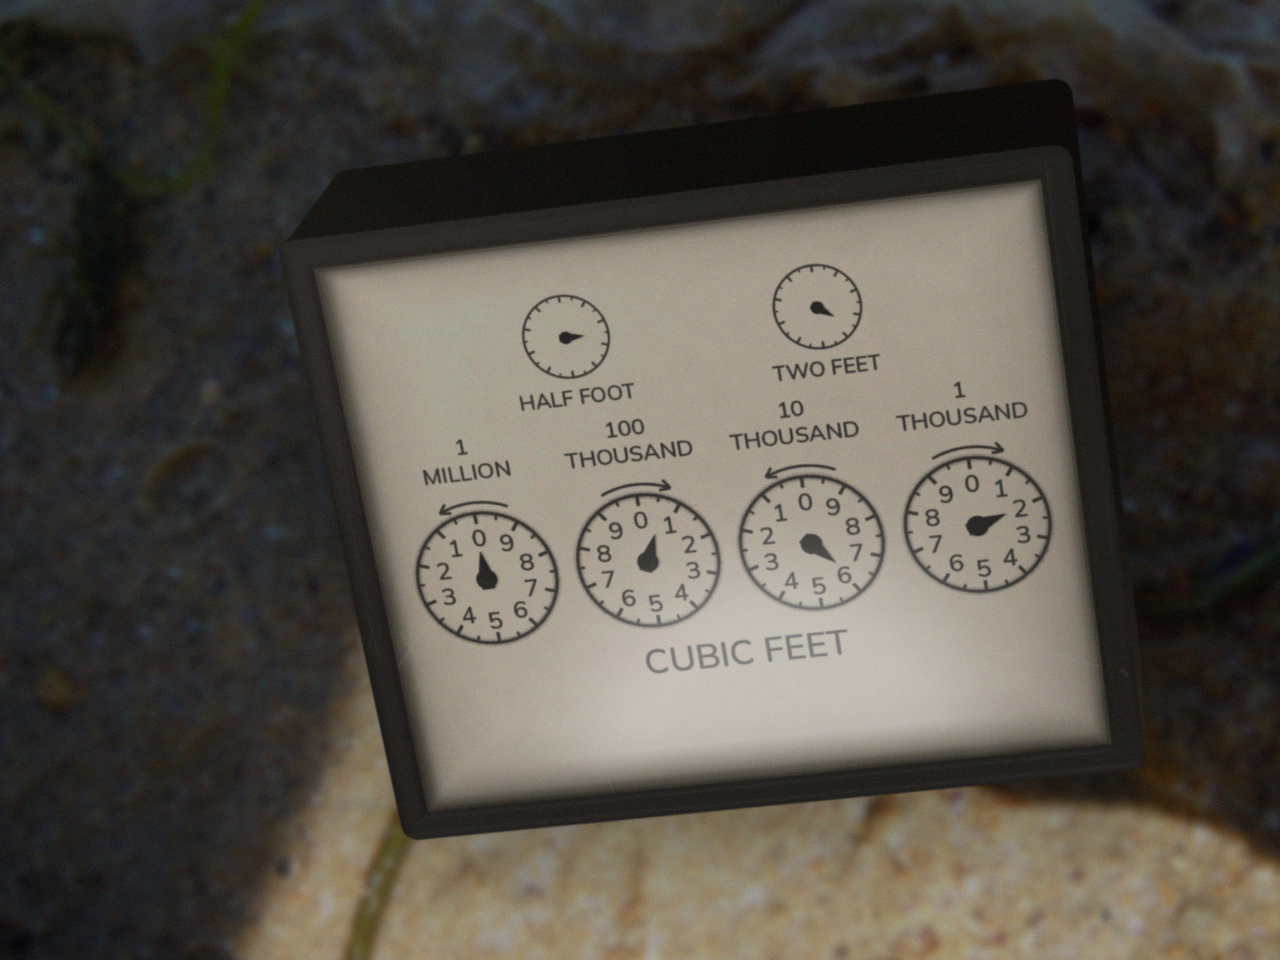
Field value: 6200,ft³
